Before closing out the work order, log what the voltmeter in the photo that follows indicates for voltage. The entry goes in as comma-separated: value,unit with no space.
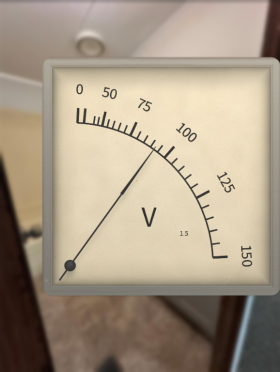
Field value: 92.5,V
